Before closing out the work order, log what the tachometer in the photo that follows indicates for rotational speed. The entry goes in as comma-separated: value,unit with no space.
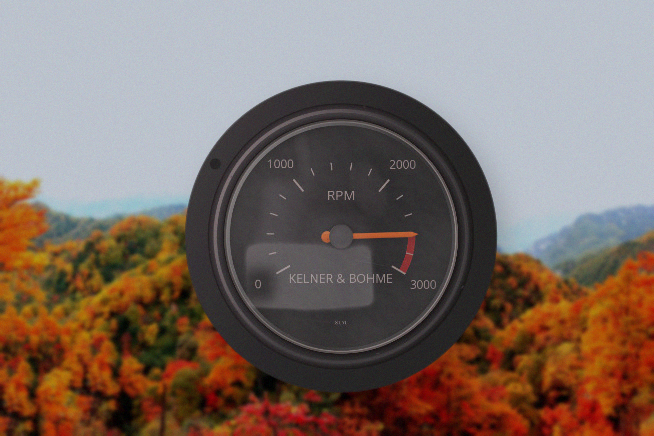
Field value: 2600,rpm
